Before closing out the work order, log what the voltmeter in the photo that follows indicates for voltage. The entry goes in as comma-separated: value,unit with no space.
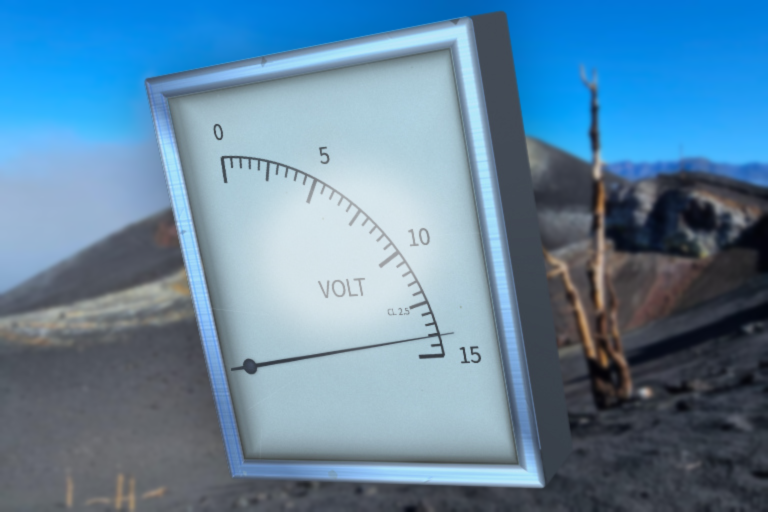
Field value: 14,V
